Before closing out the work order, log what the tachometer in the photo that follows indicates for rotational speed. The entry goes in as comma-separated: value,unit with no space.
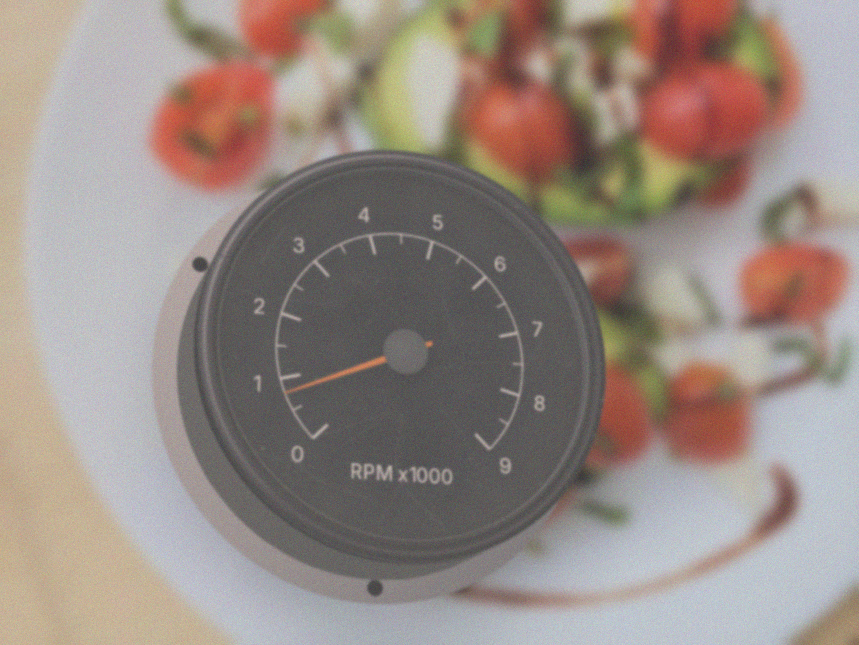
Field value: 750,rpm
